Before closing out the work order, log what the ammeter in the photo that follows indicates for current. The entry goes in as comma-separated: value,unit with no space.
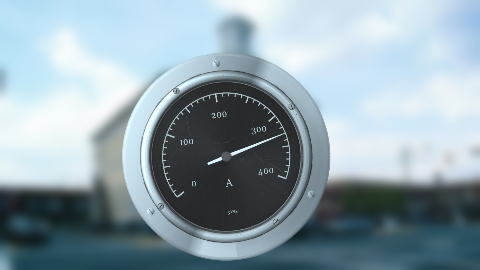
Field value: 330,A
